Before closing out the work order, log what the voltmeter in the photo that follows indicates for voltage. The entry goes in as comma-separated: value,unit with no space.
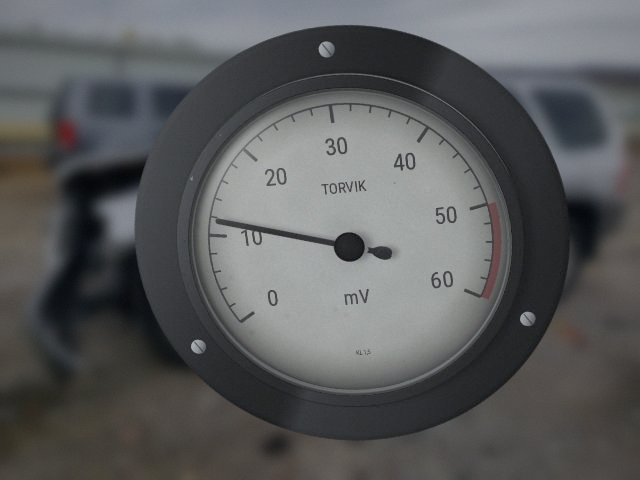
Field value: 12,mV
